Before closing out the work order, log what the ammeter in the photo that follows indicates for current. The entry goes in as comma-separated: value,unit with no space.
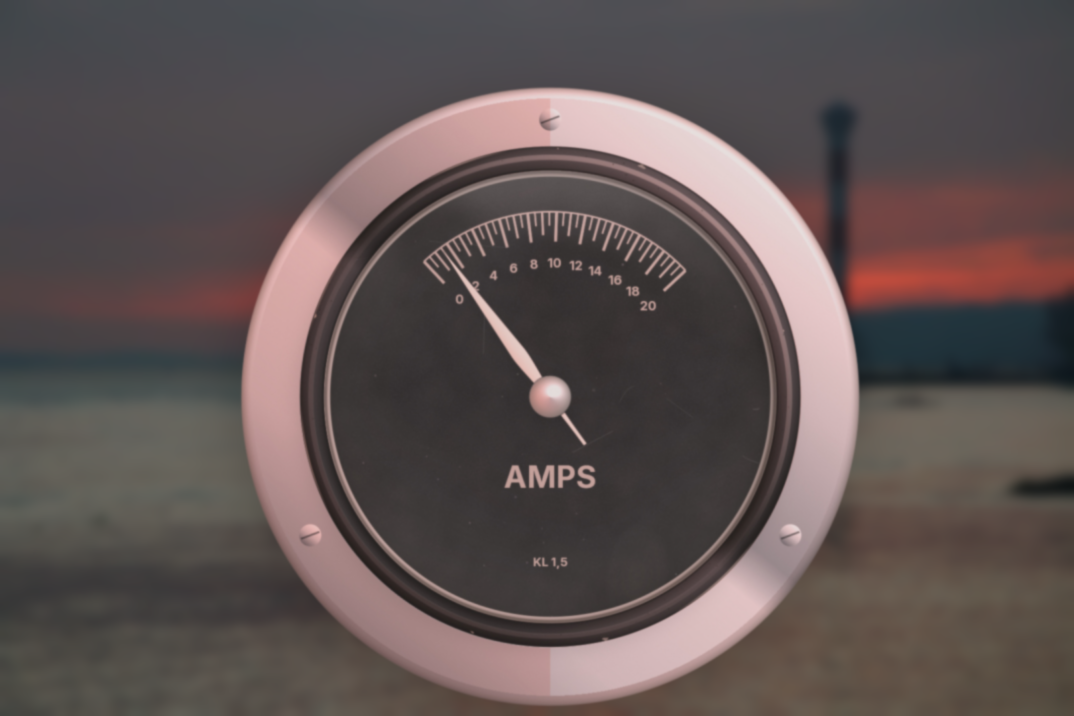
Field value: 1.5,A
